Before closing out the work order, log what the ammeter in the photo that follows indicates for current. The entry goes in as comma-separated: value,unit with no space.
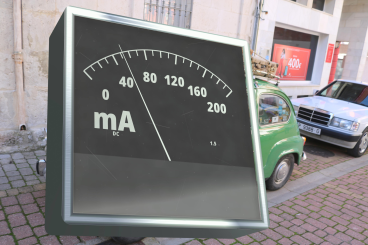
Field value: 50,mA
